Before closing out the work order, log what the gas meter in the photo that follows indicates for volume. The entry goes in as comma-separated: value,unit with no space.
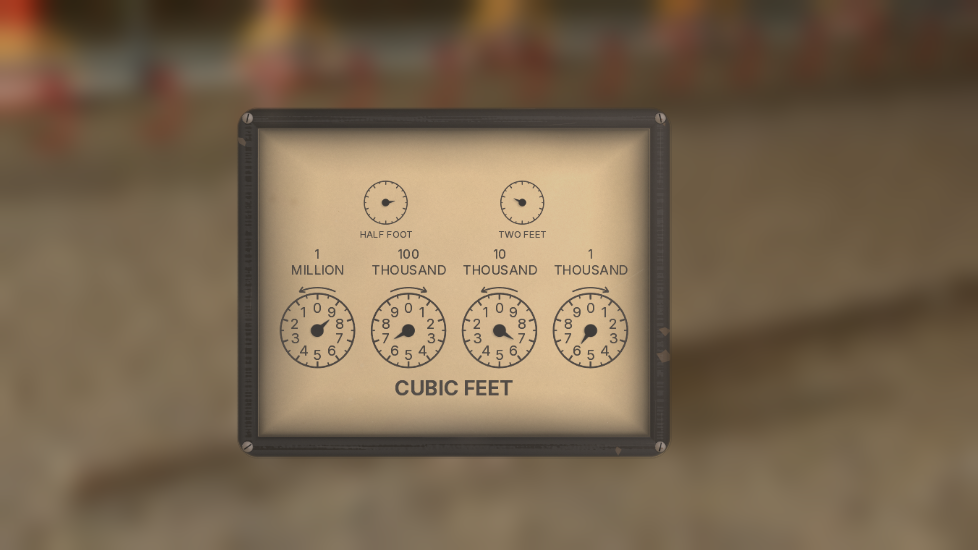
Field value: 866600,ft³
